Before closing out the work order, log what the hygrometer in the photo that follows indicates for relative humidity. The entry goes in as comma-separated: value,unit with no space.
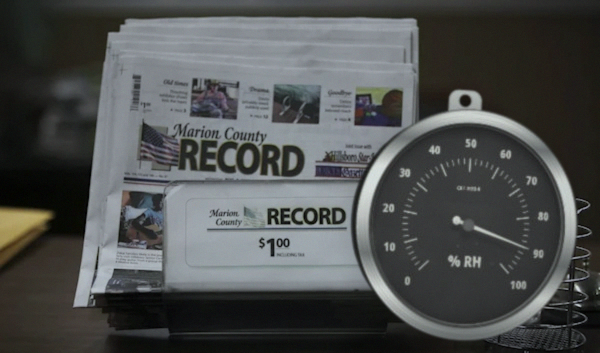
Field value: 90,%
